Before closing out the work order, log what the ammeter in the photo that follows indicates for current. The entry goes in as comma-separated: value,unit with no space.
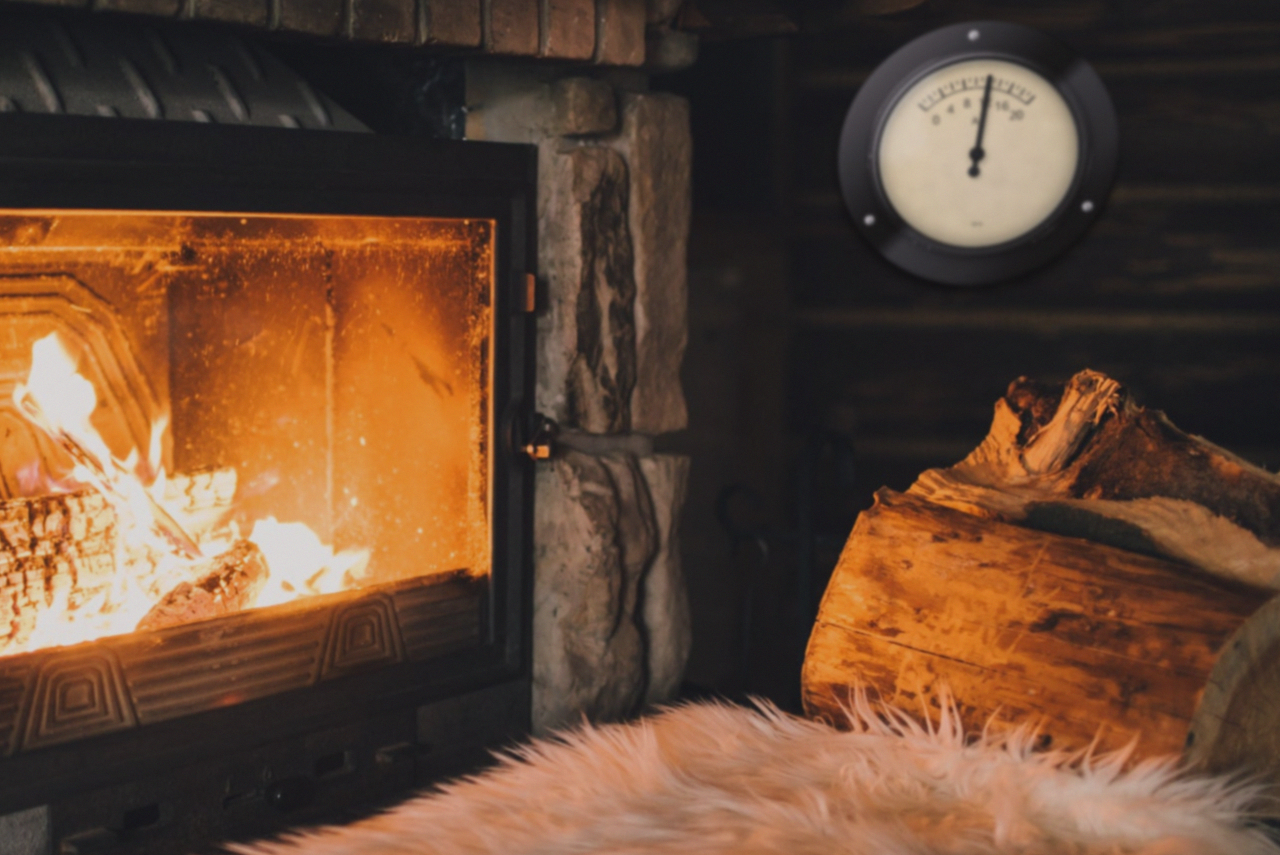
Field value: 12,A
